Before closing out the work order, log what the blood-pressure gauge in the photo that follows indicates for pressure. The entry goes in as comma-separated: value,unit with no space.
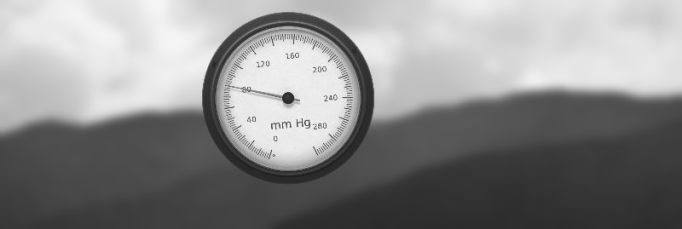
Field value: 80,mmHg
